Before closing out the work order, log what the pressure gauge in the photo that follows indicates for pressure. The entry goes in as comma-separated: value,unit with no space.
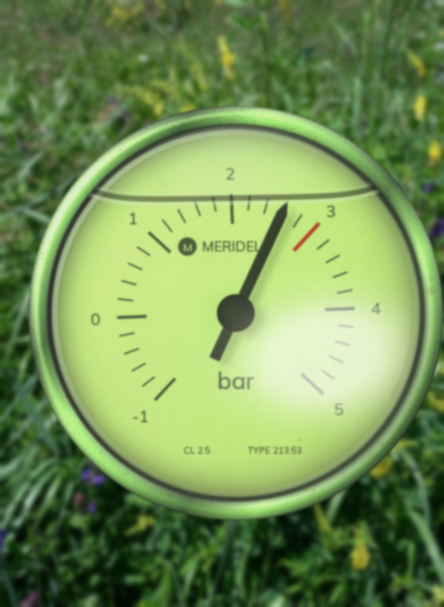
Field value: 2.6,bar
